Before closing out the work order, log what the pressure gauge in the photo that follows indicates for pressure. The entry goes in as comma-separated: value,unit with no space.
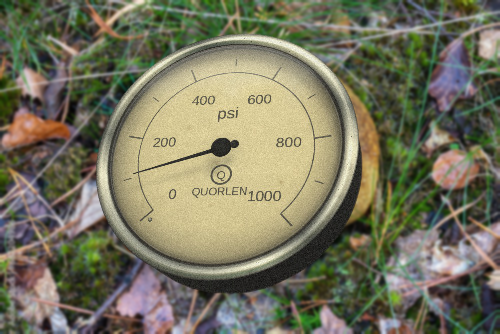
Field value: 100,psi
